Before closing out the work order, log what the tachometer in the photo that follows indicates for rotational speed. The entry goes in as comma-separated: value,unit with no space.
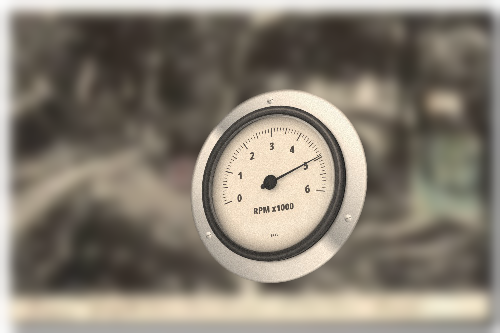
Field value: 5000,rpm
